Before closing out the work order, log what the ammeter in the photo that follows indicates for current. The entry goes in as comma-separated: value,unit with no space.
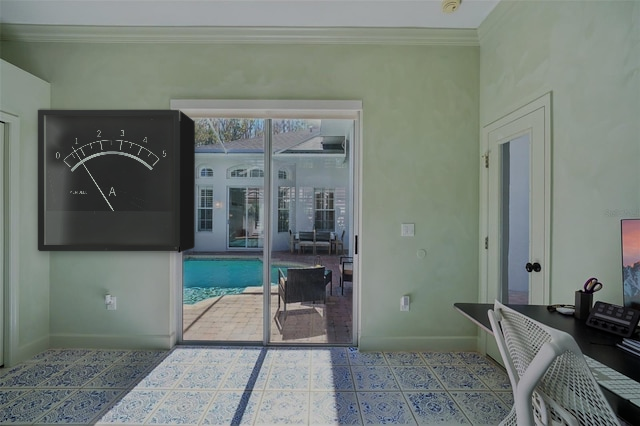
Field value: 0.75,A
